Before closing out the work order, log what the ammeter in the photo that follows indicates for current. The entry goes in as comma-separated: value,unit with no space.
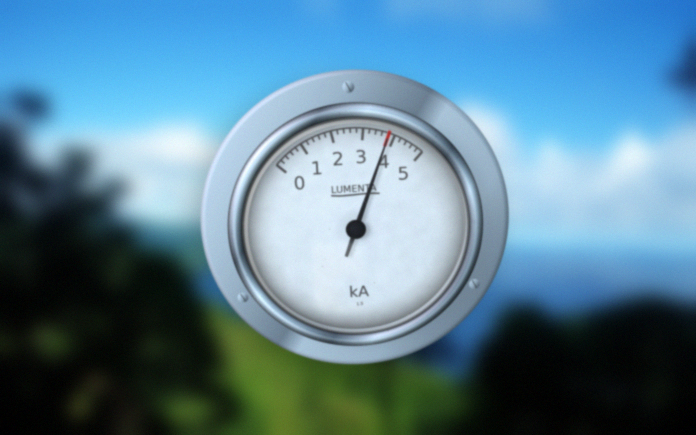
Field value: 3.8,kA
